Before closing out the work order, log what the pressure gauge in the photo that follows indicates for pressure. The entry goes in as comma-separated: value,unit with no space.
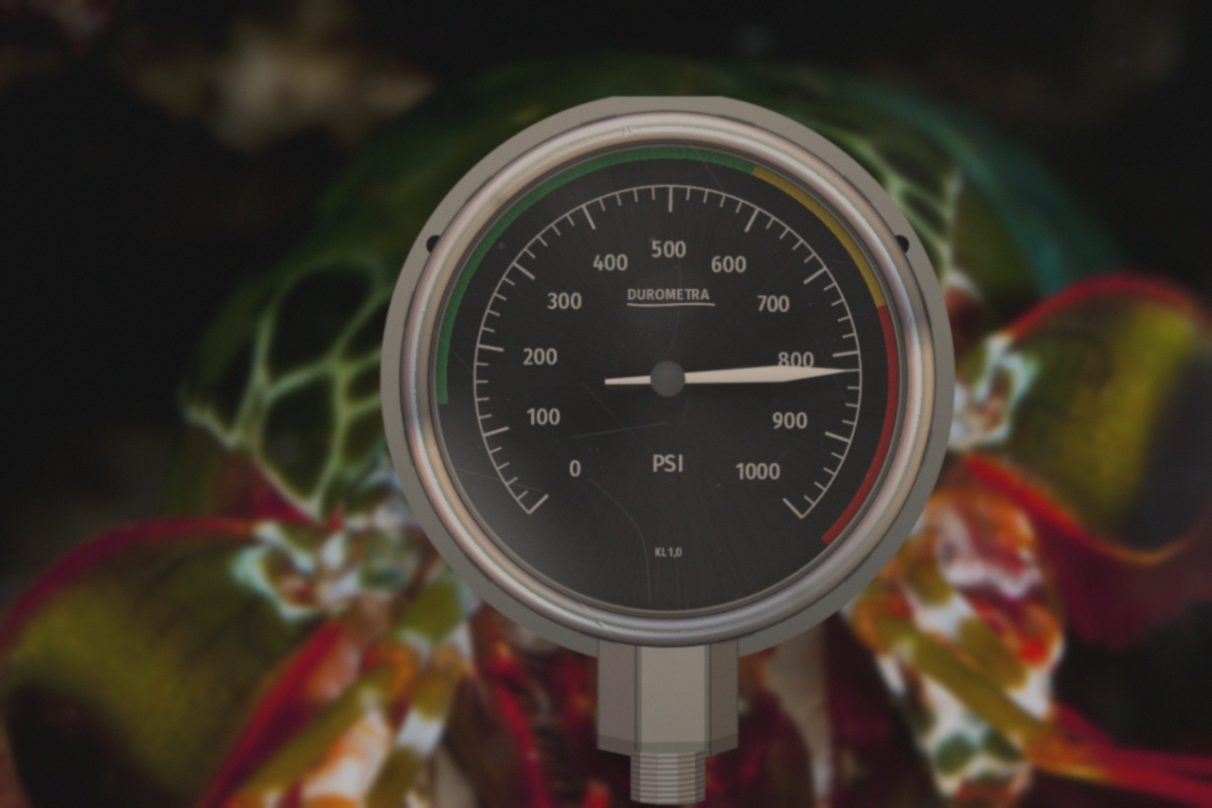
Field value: 820,psi
